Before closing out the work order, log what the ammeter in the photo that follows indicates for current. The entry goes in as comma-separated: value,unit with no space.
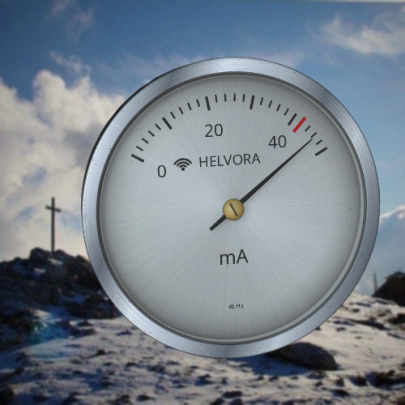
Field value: 46,mA
